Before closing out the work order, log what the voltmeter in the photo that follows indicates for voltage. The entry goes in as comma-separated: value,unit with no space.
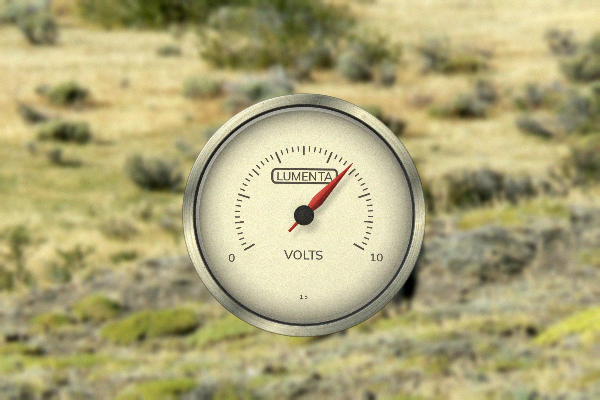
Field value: 6.8,V
